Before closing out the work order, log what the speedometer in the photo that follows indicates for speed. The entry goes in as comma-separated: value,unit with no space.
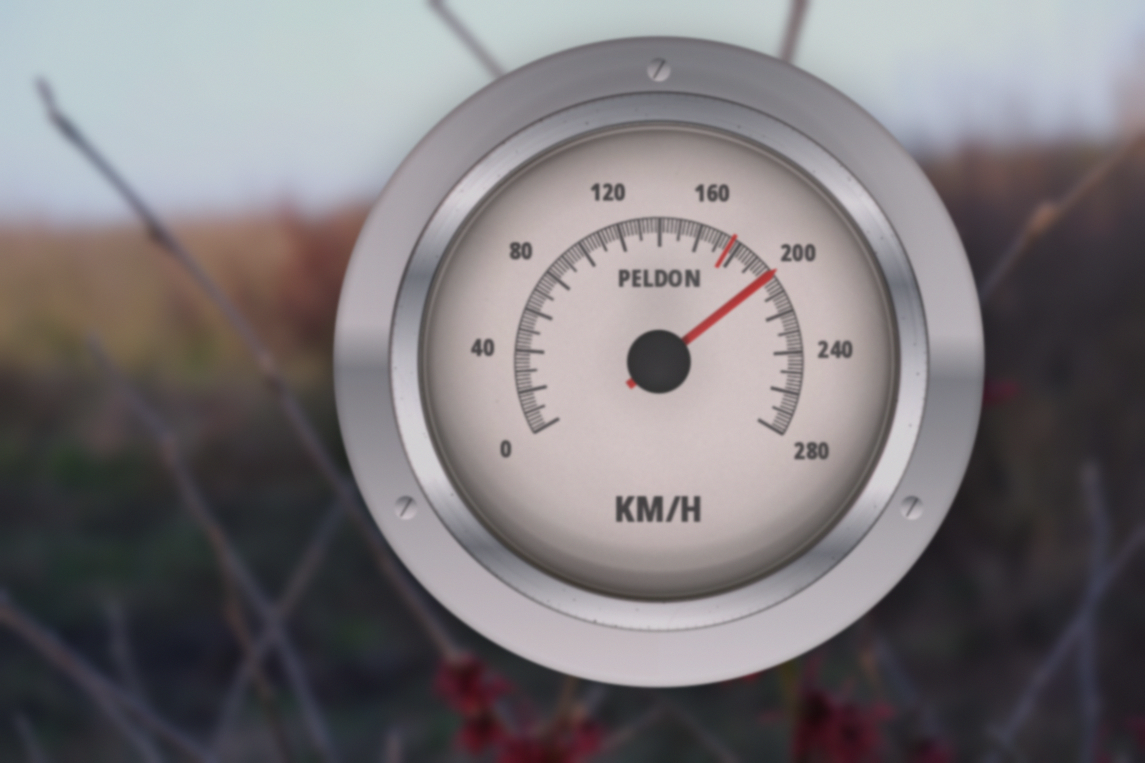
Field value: 200,km/h
